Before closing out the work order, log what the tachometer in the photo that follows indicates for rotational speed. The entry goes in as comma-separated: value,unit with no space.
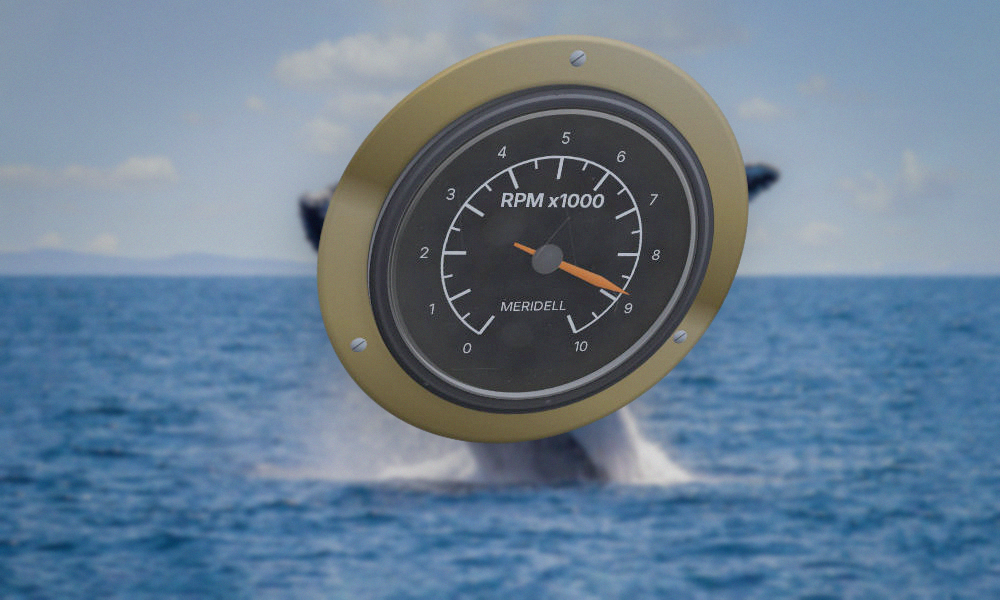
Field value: 8750,rpm
